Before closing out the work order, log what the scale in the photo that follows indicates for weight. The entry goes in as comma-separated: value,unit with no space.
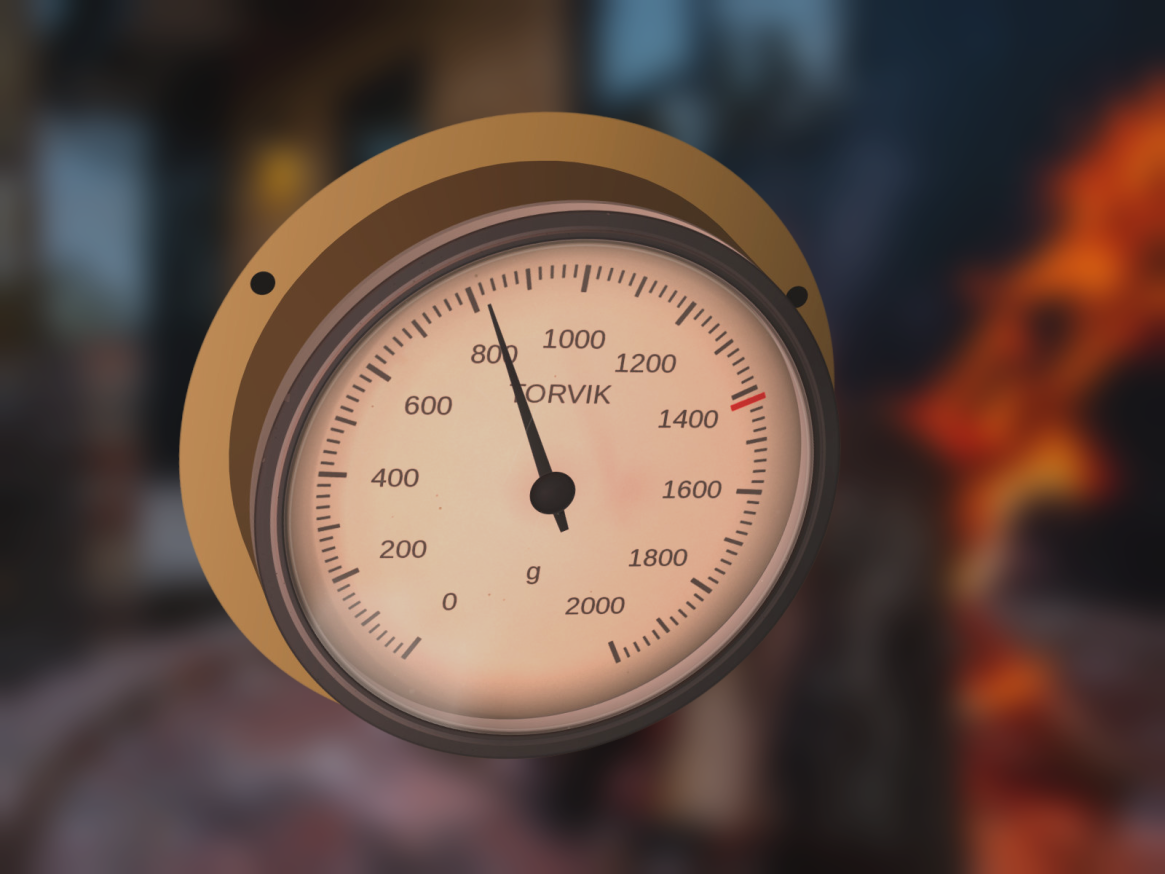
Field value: 820,g
